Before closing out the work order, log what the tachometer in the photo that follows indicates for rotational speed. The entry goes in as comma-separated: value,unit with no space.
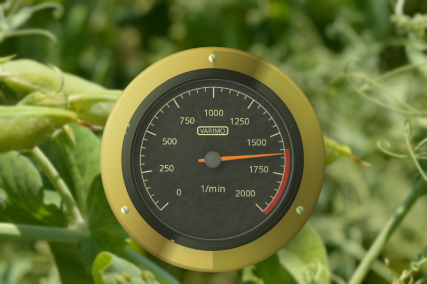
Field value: 1625,rpm
